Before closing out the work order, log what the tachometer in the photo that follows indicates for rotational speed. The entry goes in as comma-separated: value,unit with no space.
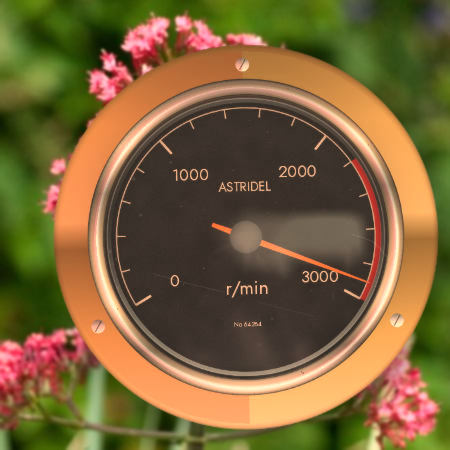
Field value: 2900,rpm
